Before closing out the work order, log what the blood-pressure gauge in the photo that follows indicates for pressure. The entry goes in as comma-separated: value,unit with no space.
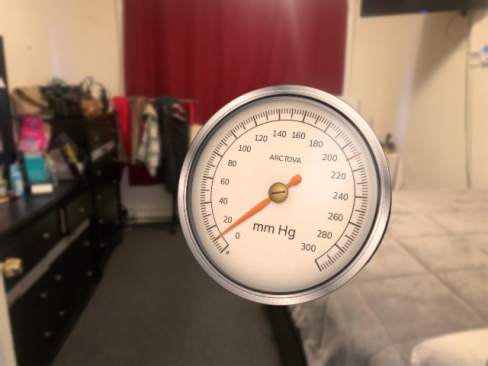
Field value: 10,mmHg
